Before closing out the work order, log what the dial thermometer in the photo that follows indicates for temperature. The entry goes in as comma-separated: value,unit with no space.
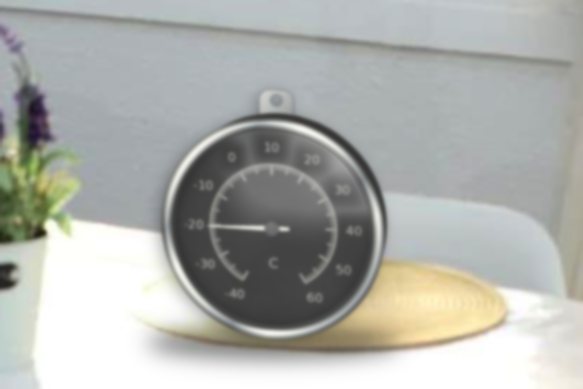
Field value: -20,°C
